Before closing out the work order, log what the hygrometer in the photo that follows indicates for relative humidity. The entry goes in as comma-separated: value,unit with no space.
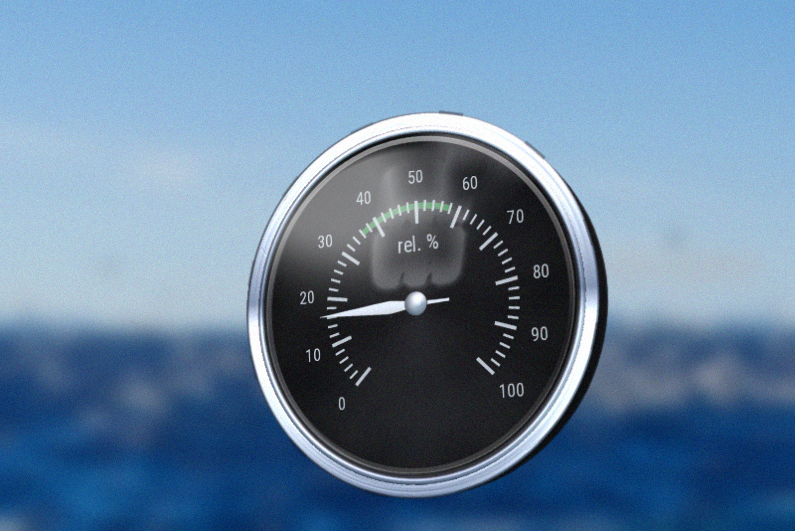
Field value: 16,%
